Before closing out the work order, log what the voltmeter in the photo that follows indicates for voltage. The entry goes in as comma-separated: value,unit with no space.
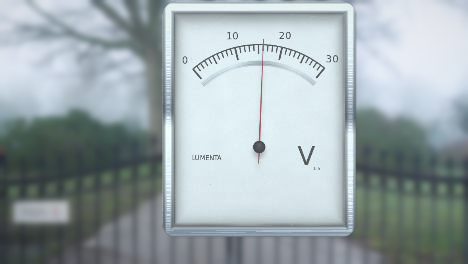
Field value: 16,V
